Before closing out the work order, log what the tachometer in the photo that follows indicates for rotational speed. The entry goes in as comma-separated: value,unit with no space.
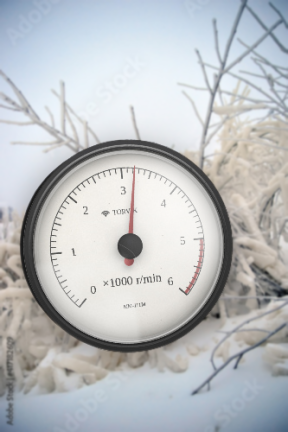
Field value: 3200,rpm
